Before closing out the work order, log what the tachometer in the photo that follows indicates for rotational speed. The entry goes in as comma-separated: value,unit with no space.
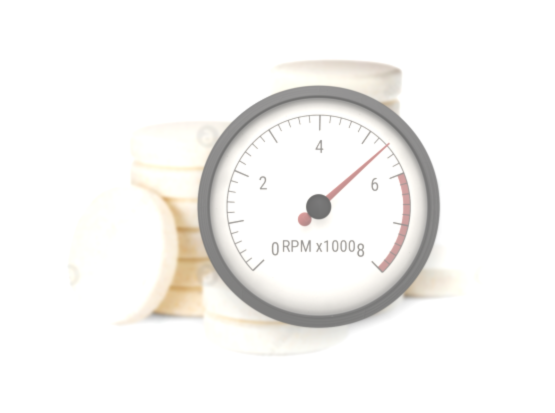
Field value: 5400,rpm
